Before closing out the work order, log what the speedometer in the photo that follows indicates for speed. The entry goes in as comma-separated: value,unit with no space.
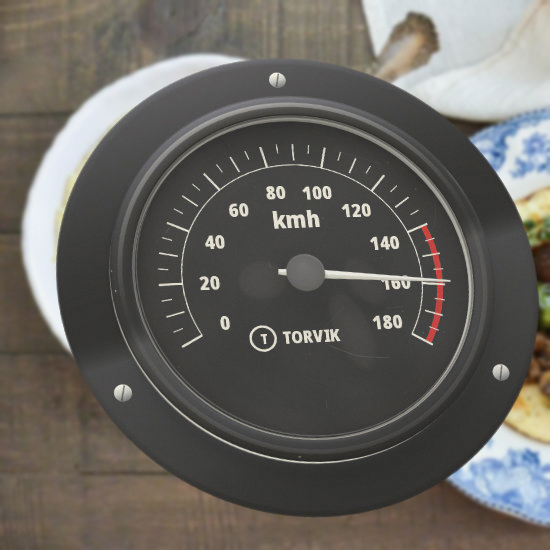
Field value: 160,km/h
